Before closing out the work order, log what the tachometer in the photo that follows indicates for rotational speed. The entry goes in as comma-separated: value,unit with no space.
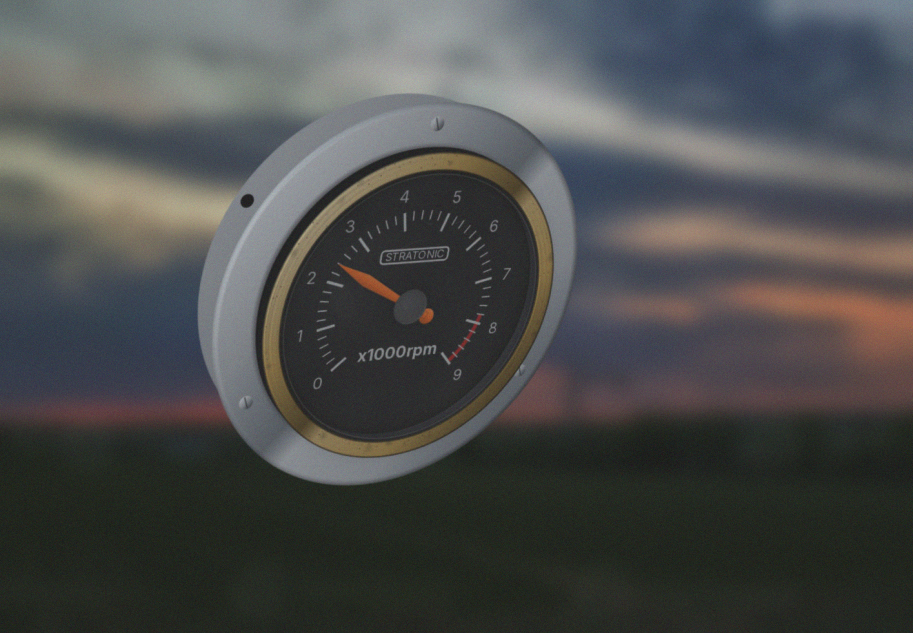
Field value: 2400,rpm
